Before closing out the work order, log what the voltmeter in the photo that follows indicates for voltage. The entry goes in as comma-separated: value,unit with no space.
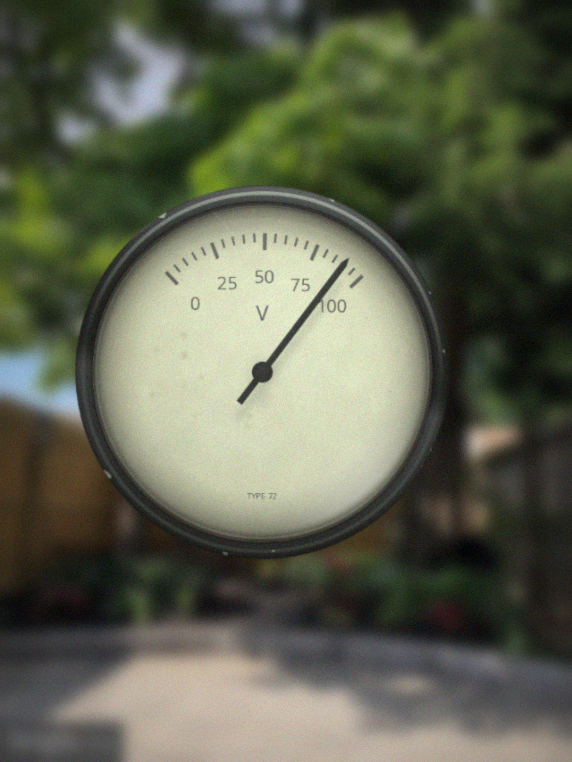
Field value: 90,V
